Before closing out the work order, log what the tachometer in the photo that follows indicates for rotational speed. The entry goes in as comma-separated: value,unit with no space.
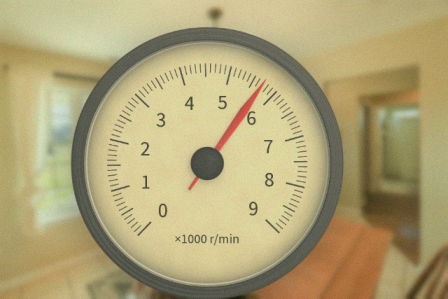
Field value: 5700,rpm
